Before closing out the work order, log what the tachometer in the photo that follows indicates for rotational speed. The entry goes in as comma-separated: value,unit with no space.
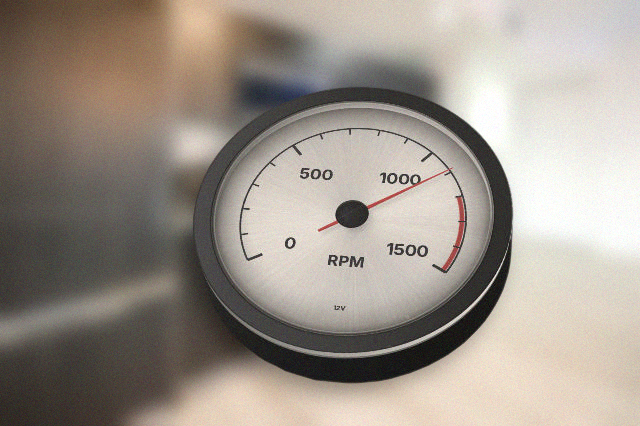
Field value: 1100,rpm
